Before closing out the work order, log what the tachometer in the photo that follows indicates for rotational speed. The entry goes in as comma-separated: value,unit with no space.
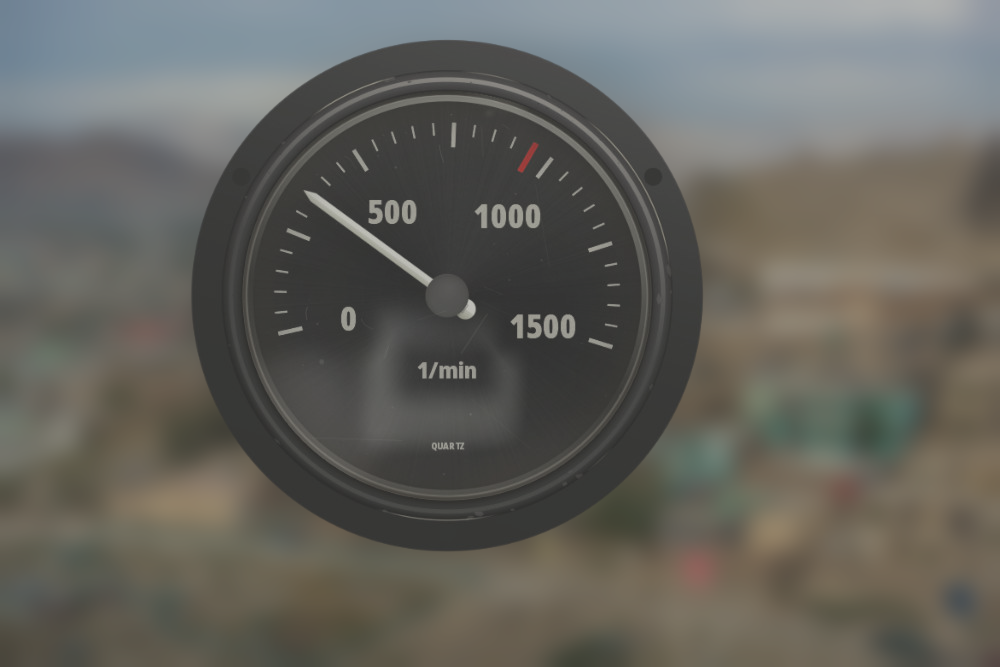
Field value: 350,rpm
